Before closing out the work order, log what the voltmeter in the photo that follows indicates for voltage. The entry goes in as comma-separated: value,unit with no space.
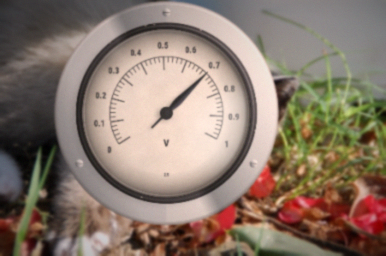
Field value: 0.7,V
